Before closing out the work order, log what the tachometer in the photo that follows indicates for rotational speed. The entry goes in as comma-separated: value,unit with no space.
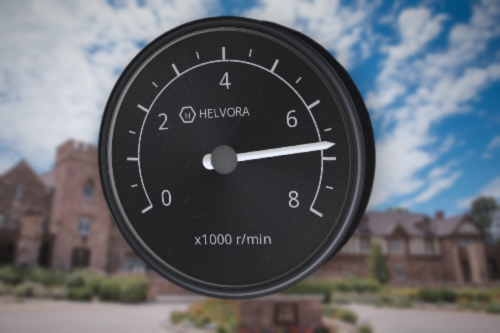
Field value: 6750,rpm
